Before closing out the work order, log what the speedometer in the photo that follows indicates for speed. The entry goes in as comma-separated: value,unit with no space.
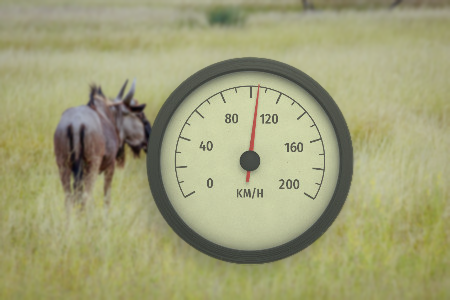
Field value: 105,km/h
